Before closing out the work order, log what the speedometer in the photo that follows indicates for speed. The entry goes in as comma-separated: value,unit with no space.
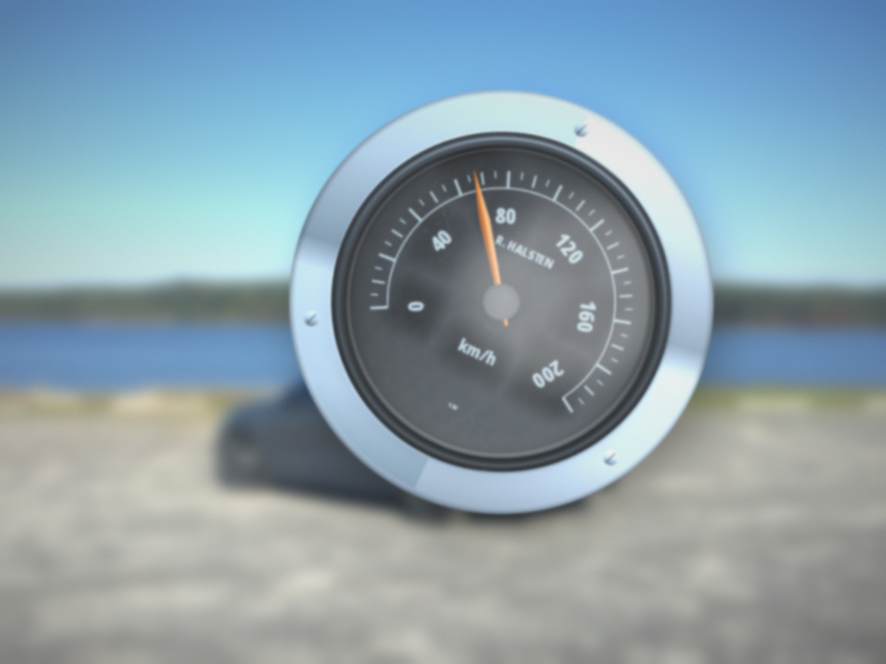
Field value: 67.5,km/h
